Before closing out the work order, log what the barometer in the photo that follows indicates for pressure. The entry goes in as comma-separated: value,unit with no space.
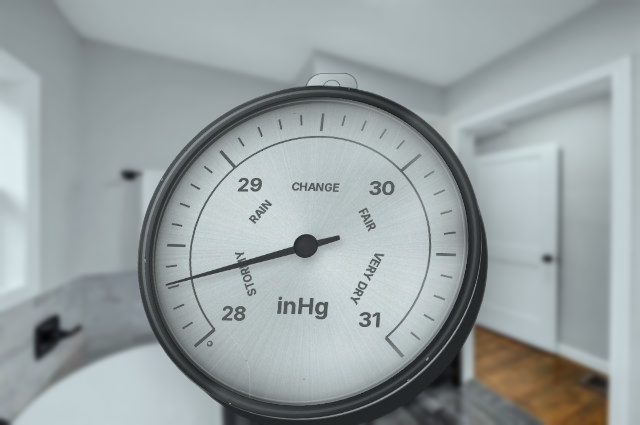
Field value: 28.3,inHg
